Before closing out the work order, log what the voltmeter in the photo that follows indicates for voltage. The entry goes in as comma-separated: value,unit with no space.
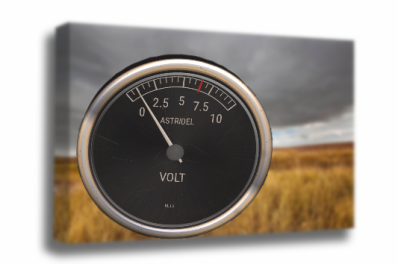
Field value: 1,V
